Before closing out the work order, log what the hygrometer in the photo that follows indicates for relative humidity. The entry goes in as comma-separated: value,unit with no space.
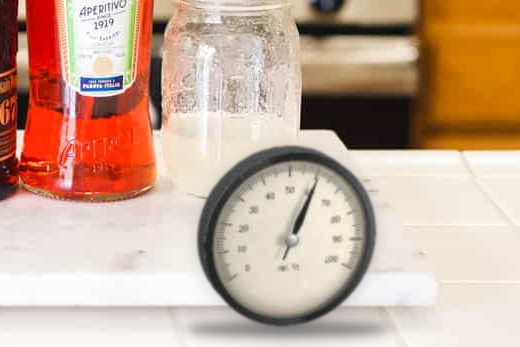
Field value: 60,%
